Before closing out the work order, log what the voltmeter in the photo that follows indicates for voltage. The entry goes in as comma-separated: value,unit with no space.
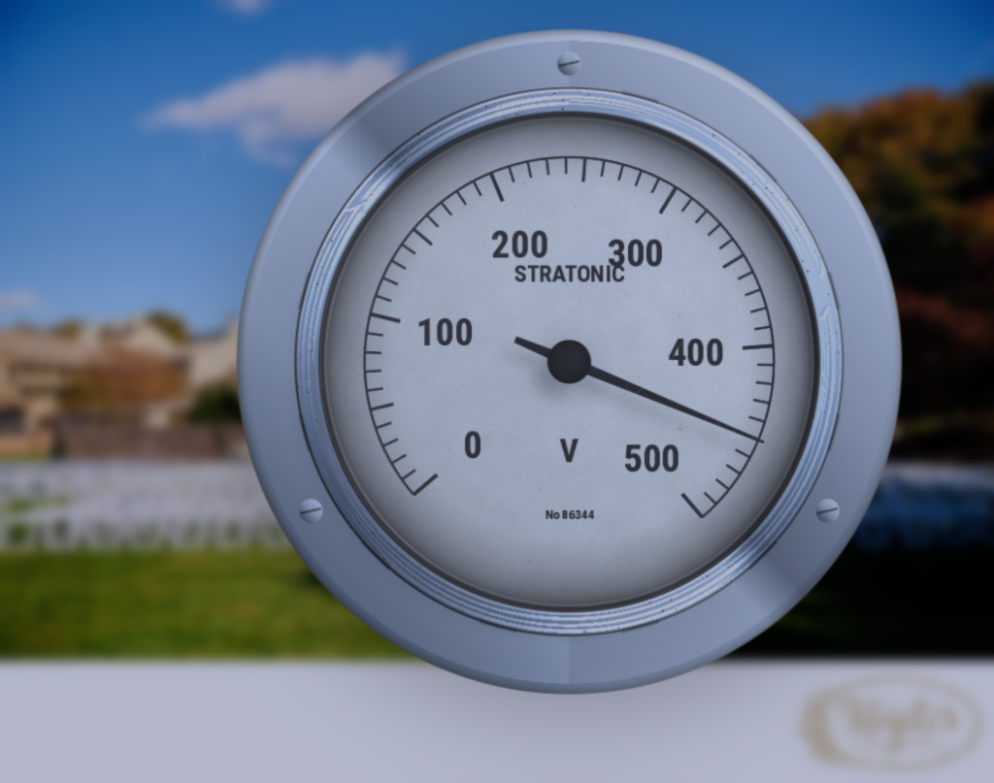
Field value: 450,V
